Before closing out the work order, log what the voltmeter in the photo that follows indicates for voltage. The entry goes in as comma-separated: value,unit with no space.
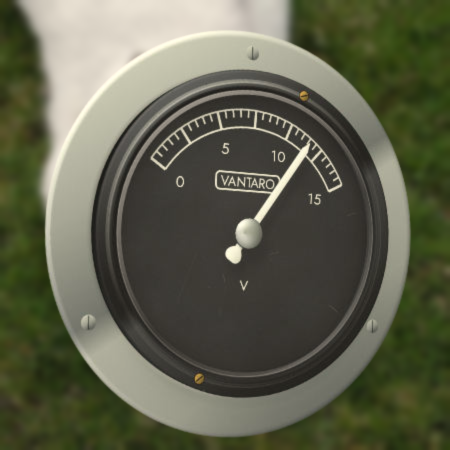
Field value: 11.5,V
